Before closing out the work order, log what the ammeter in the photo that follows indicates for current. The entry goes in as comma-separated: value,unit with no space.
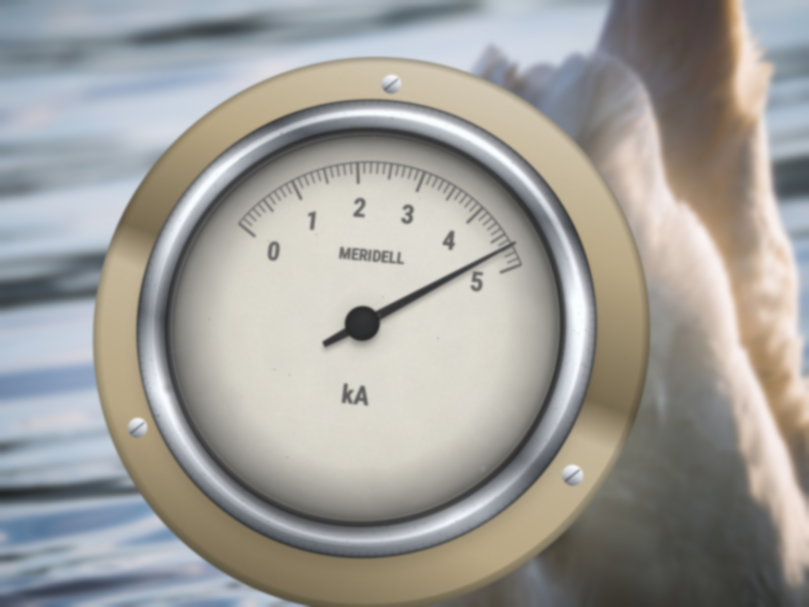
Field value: 4.7,kA
